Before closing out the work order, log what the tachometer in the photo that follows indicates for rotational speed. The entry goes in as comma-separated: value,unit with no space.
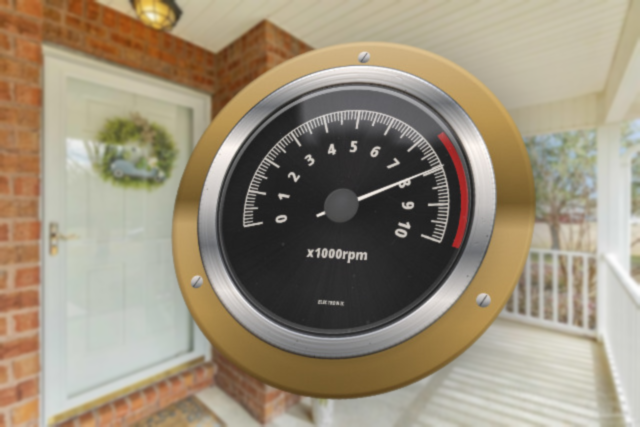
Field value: 8000,rpm
